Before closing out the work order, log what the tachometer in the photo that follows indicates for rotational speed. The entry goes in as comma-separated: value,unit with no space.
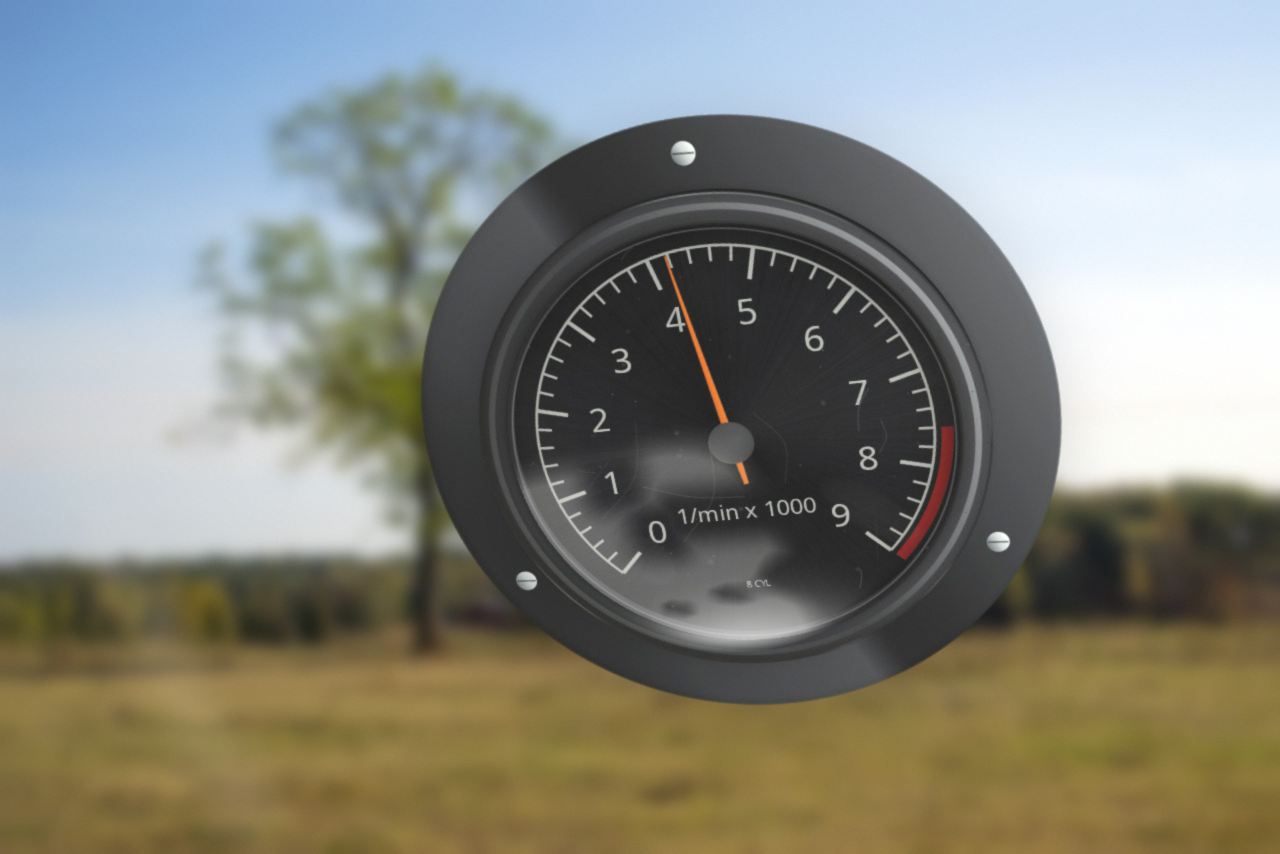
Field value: 4200,rpm
